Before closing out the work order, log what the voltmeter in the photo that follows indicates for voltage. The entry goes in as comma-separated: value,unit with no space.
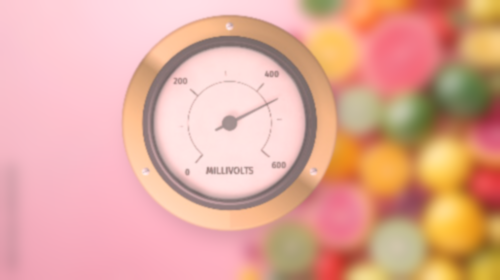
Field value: 450,mV
